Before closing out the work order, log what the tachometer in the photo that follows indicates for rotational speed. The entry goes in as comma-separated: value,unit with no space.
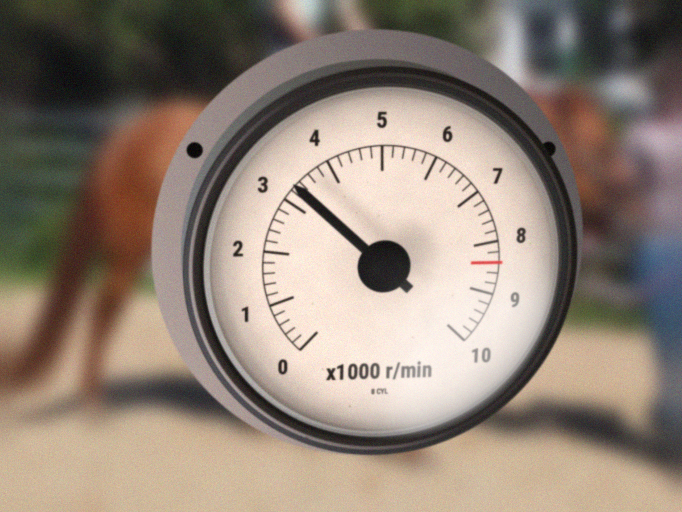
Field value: 3300,rpm
